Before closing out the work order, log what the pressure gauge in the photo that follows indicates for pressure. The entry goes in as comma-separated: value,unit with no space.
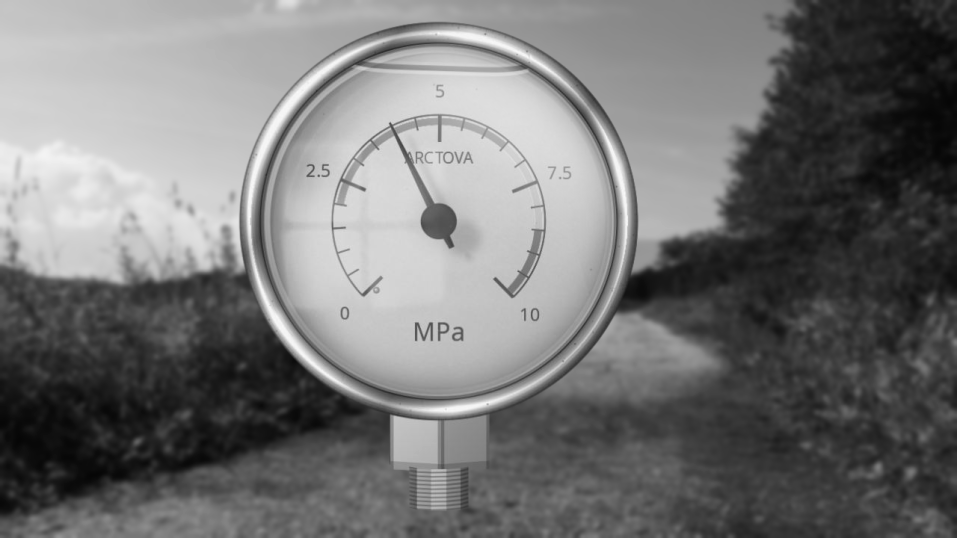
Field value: 4,MPa
